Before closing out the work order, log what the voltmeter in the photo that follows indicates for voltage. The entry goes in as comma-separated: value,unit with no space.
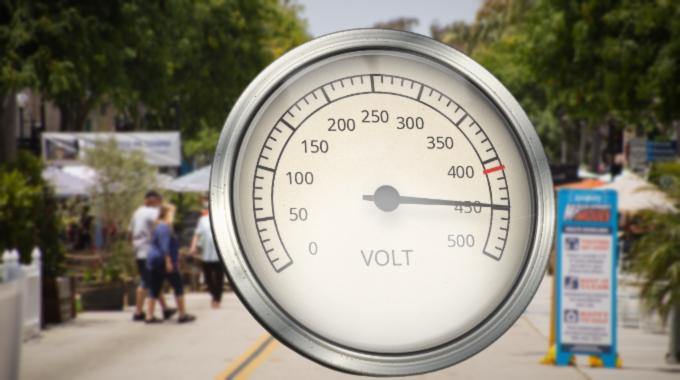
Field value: 450,V
